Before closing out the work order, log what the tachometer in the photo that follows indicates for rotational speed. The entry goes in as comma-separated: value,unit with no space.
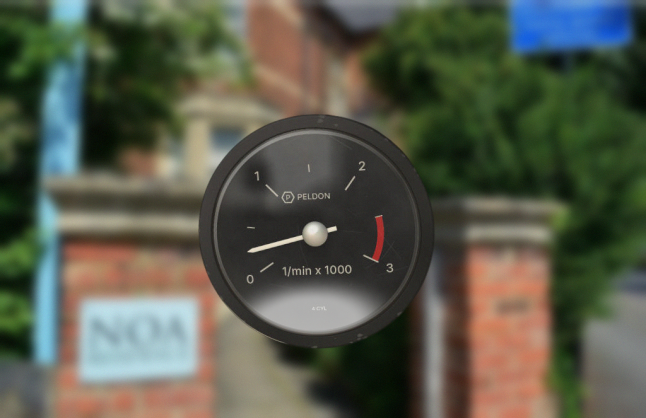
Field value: 250,rpm
